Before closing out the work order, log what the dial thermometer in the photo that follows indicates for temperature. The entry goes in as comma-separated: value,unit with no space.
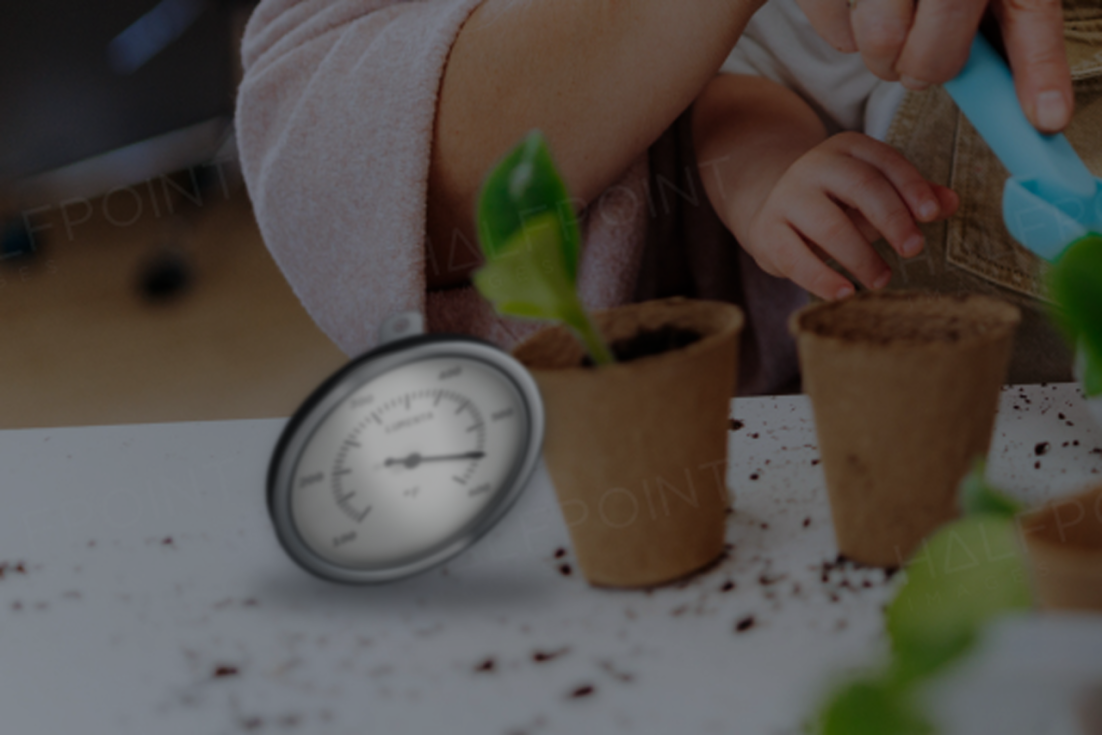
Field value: 550,°F
